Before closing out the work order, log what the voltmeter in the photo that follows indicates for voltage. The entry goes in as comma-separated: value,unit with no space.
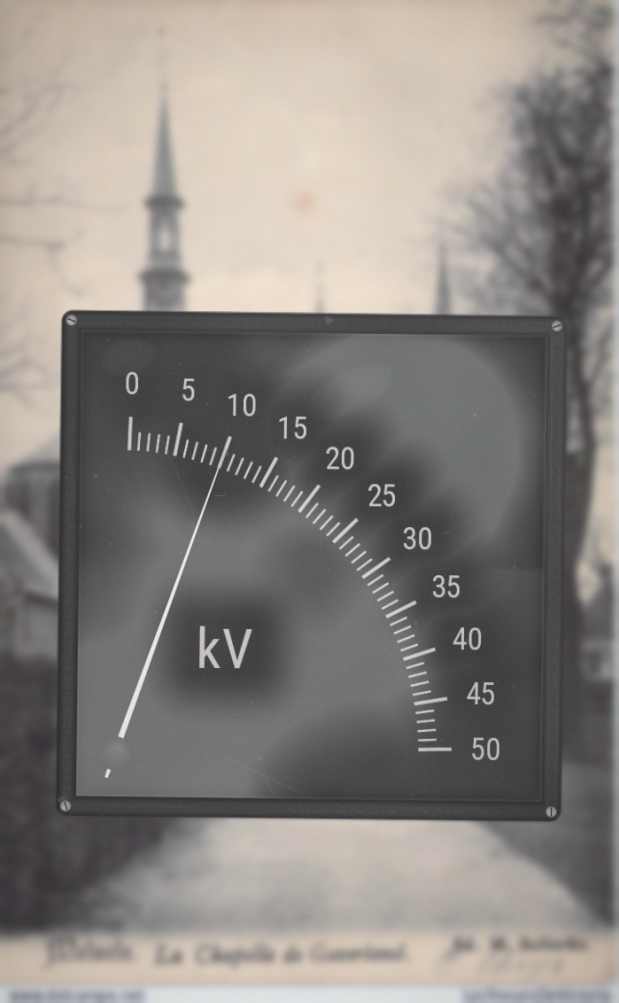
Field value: 10,kV
